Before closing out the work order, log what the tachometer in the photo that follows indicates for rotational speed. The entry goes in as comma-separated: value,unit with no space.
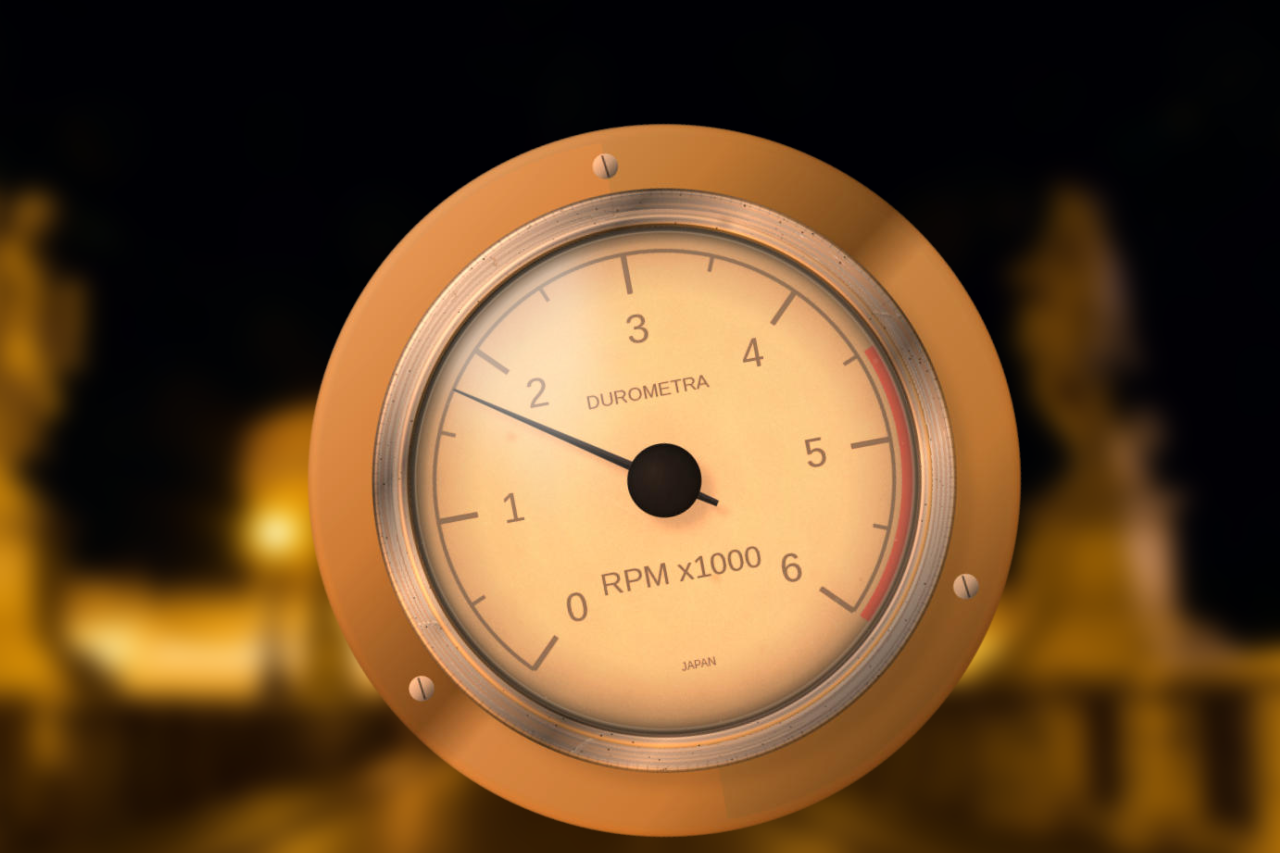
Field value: 1750,rpm
